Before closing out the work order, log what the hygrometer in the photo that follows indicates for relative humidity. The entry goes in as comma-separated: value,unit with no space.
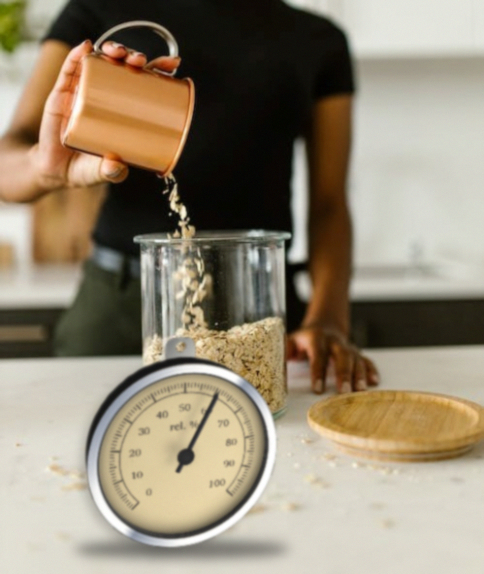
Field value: 60,%
